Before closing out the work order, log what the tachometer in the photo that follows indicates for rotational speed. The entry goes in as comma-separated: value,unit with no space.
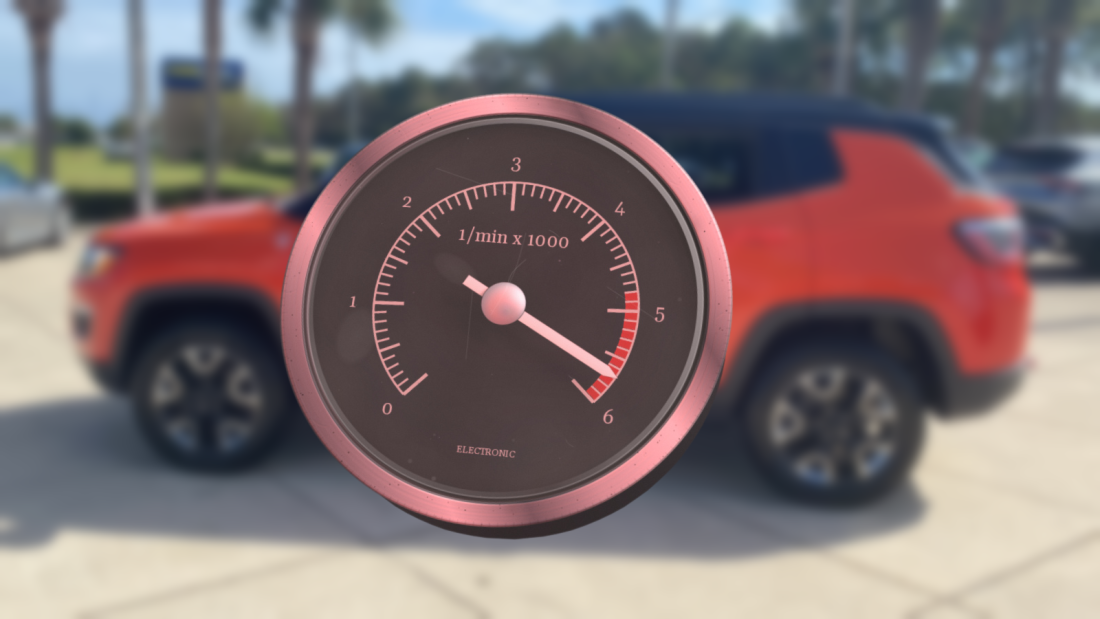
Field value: 5700,rpm
